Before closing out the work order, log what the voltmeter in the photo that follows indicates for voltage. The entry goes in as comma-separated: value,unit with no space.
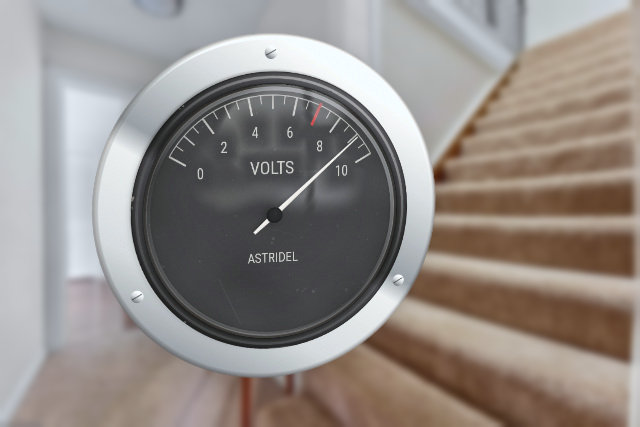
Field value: 9,V
